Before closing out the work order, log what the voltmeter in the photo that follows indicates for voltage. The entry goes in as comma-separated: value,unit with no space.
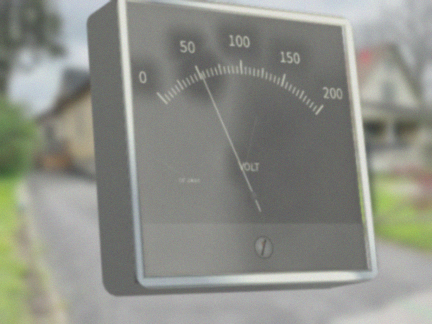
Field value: 50,V
